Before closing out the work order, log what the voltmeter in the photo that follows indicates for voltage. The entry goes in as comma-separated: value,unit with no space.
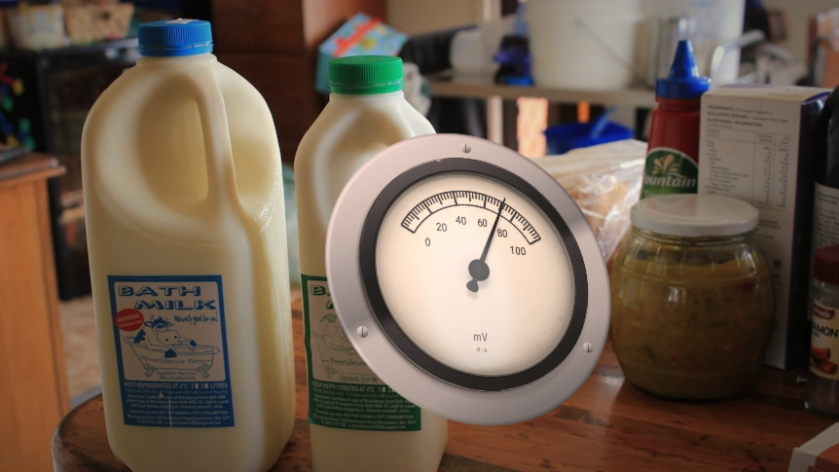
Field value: 70,mV
